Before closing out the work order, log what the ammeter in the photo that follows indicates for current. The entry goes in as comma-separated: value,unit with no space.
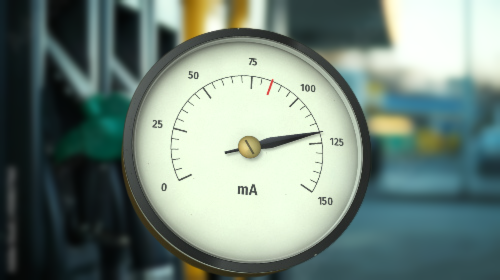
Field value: 120,mA
